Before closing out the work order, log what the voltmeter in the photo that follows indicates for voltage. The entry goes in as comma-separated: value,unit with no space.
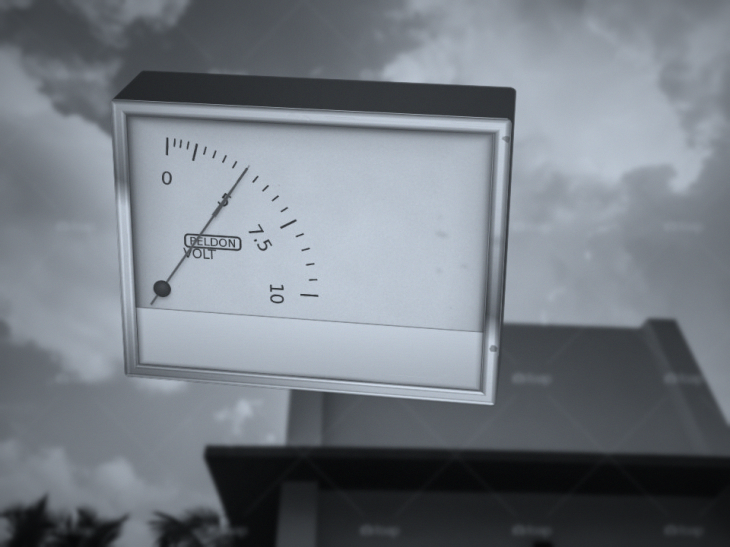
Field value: 5,V
